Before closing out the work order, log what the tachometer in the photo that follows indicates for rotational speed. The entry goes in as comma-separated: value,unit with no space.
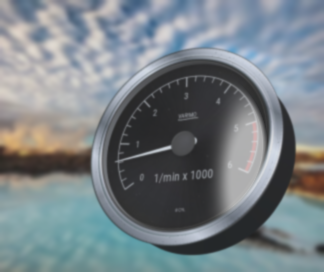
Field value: 600,rpm
